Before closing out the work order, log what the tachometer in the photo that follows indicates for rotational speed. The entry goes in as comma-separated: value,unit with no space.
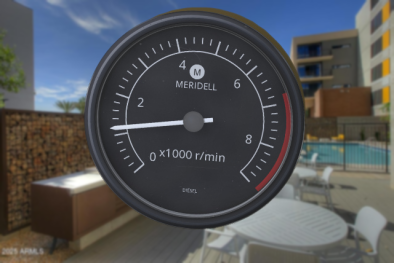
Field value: 1200,rpm
